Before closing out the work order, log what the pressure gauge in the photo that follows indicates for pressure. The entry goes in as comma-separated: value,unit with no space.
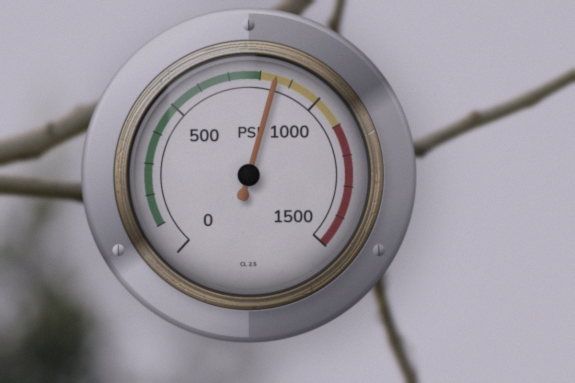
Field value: 850,psi
